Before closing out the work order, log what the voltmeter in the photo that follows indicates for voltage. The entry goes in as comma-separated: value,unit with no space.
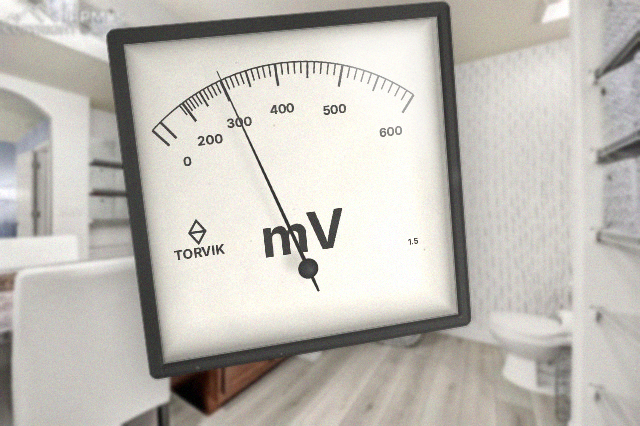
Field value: 300,mV
